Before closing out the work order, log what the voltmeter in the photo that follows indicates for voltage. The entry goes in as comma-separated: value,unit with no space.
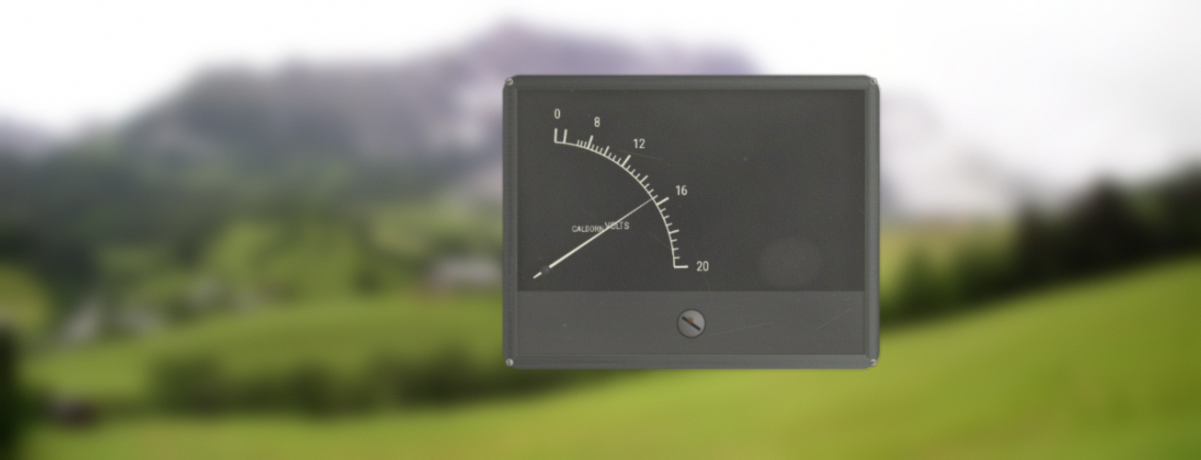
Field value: 15.5,V
